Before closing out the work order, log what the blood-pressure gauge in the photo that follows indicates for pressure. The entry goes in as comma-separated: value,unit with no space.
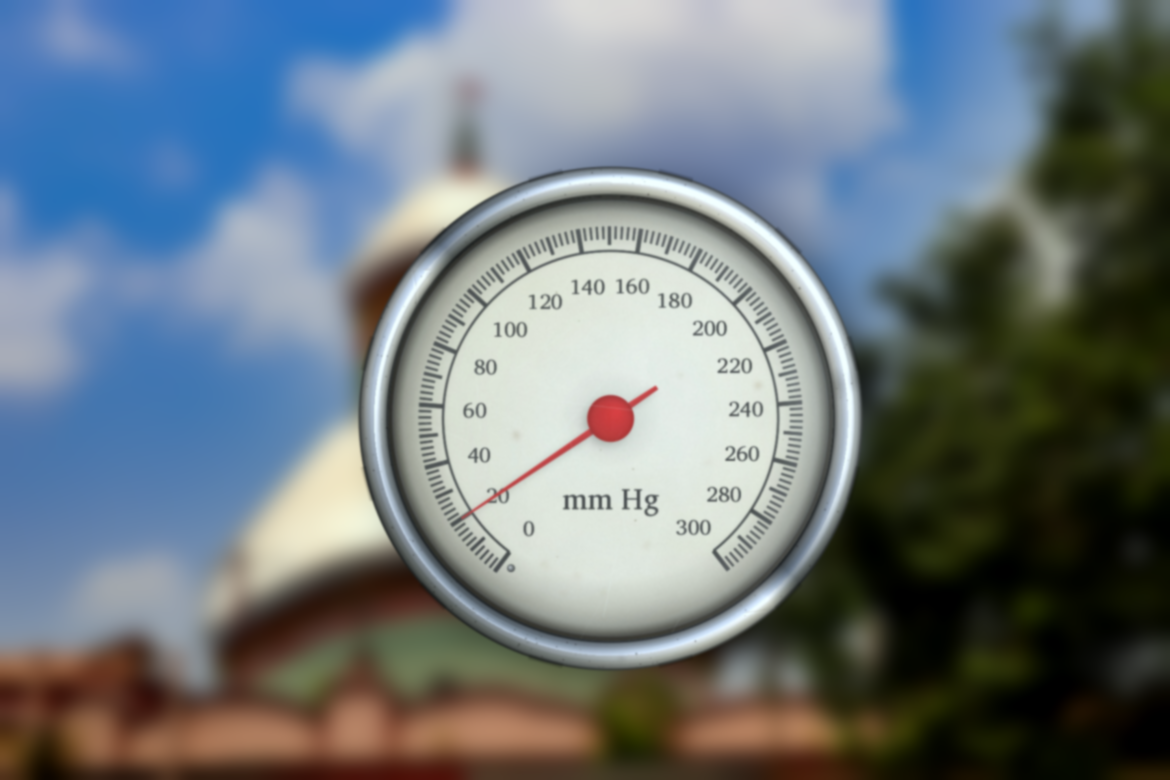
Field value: 20,mmHg
